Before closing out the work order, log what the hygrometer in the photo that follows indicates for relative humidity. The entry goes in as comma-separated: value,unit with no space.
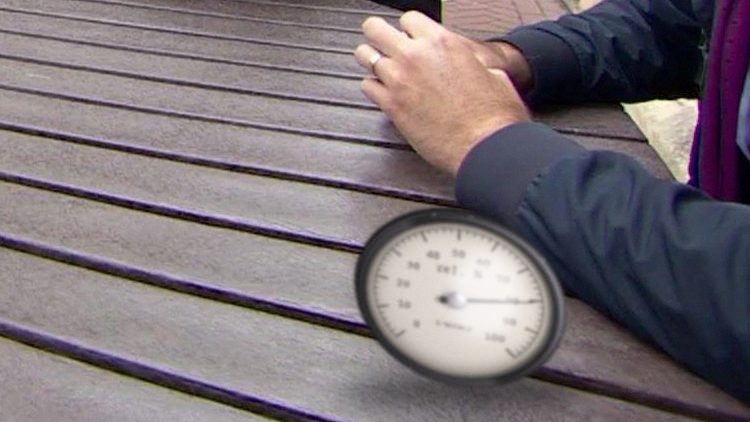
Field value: 80,%
